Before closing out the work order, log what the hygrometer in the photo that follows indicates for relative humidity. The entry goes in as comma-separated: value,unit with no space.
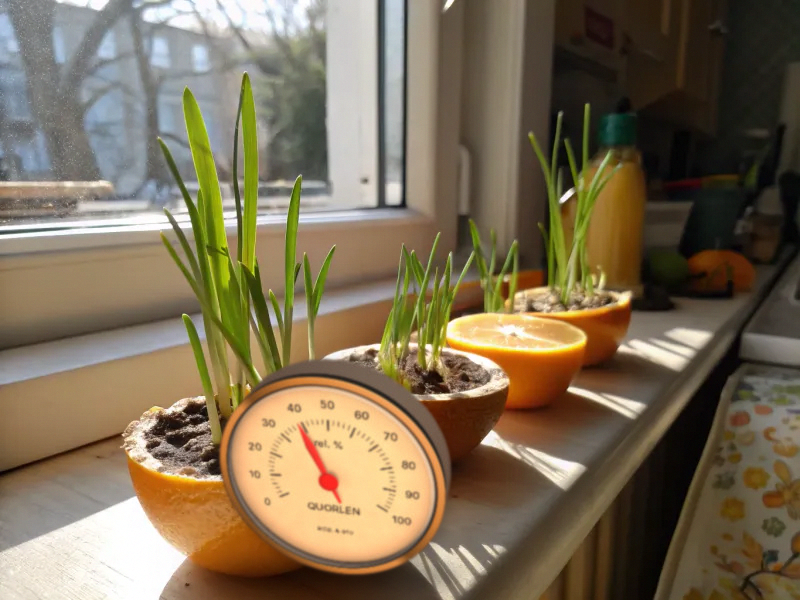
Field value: 40,%
